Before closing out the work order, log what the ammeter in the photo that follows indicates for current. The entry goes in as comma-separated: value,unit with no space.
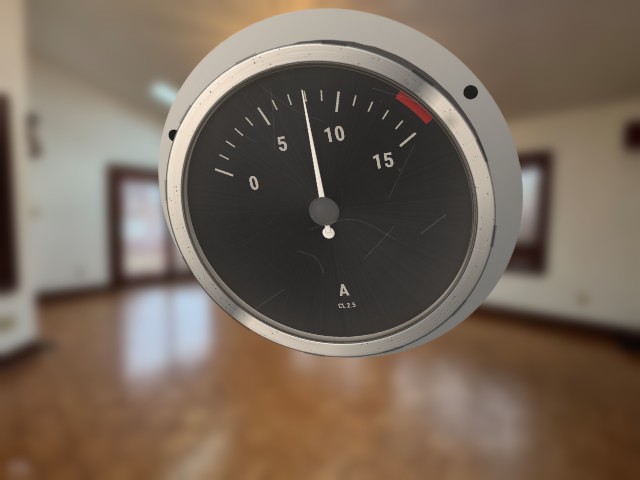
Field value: 8,A
